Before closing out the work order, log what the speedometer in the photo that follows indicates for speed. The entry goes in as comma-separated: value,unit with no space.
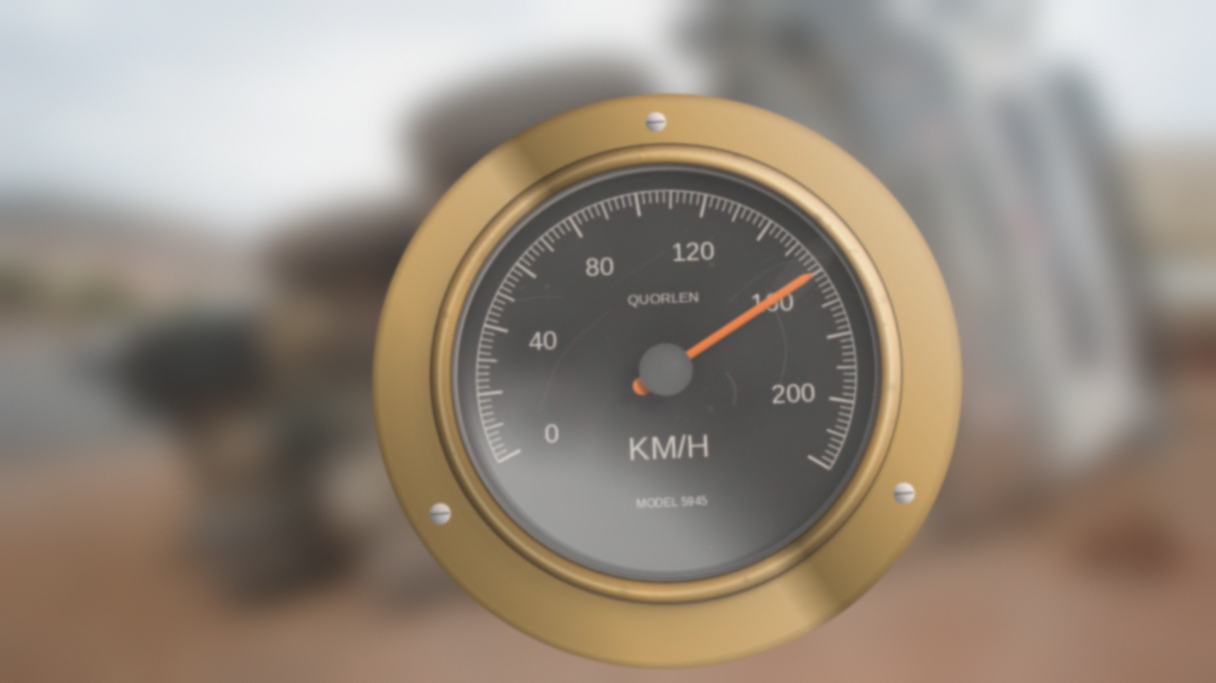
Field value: 160,km/h
